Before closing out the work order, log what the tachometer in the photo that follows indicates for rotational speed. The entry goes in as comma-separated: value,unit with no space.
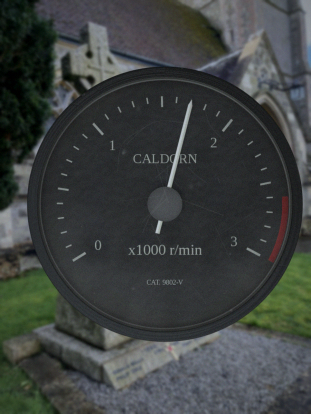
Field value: 1700,rpm
